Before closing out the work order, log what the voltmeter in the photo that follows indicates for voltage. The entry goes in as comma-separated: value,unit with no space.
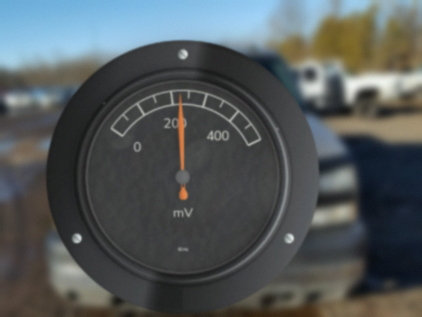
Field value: 225,mV
